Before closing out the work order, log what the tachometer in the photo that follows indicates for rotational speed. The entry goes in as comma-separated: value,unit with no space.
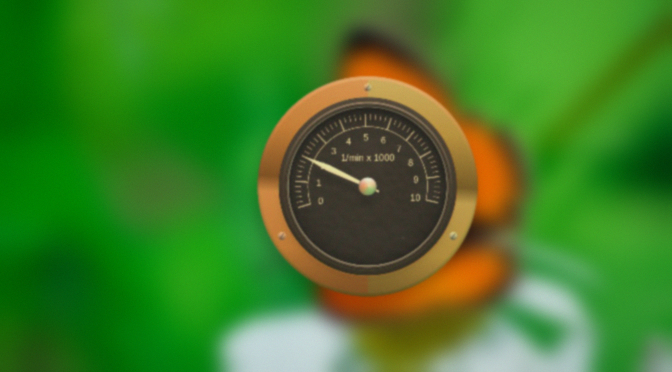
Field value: 2000,rpm
